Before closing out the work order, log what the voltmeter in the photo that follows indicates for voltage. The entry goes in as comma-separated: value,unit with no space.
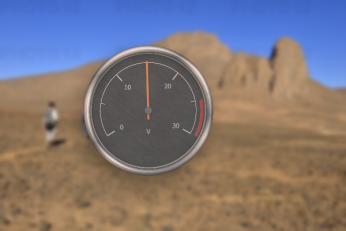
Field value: 15,V
